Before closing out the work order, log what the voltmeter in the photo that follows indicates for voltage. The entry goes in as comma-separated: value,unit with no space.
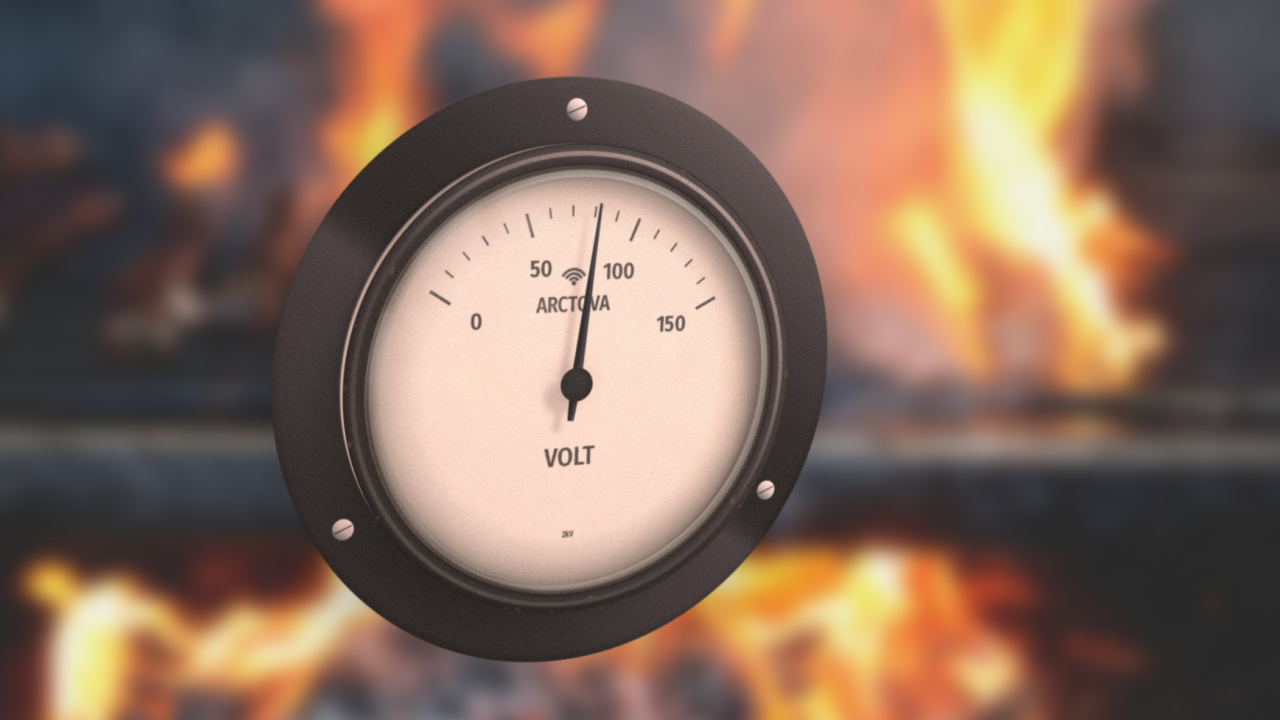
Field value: 80,V
